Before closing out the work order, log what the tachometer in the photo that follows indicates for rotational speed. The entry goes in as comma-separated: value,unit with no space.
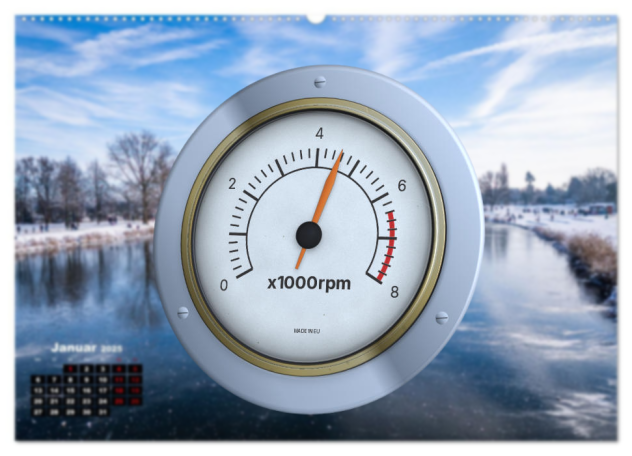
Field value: 4600,rpm
